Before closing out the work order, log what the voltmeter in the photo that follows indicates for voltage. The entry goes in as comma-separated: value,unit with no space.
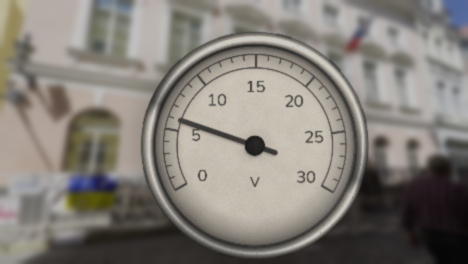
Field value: 6,V
